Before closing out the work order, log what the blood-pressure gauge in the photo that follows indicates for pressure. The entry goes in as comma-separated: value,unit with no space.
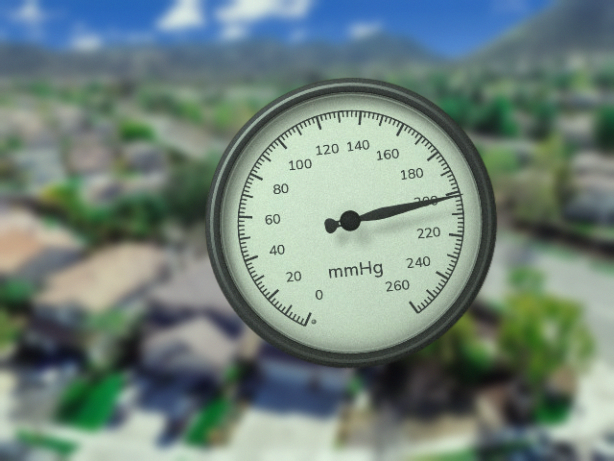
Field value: 202,mmHg
